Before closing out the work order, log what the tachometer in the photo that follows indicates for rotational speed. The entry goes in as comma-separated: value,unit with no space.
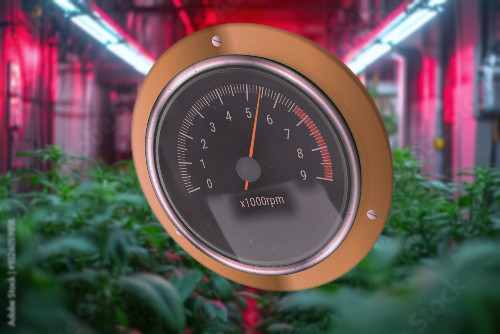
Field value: 5500,rpm
